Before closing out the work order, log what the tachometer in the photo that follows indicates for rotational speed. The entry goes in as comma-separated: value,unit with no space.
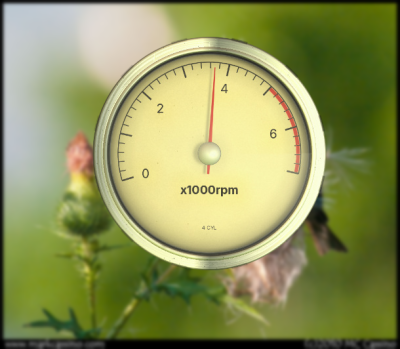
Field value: 3700,rpm
